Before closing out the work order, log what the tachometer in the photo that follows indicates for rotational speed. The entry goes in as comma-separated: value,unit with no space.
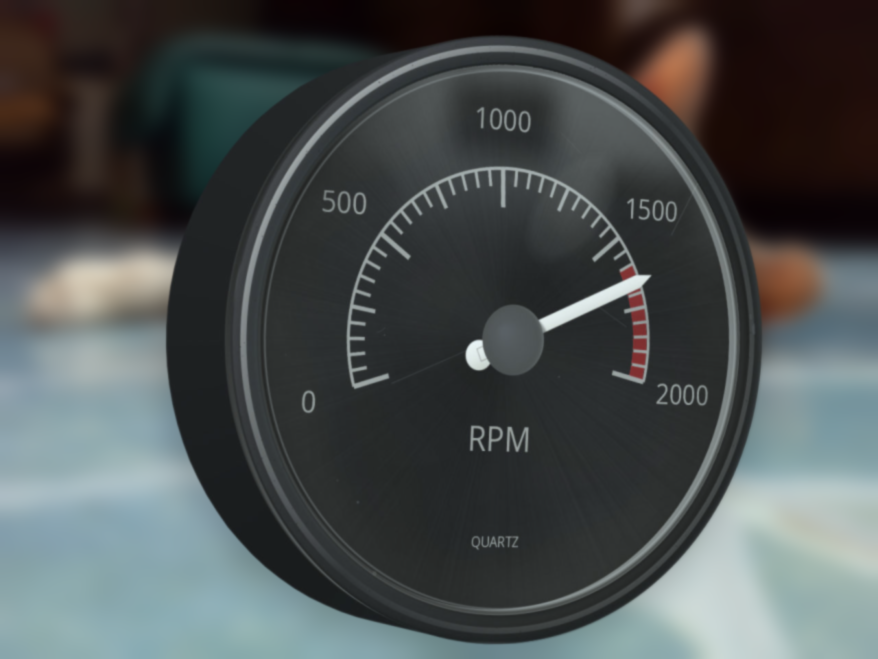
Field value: 1650,rpm
